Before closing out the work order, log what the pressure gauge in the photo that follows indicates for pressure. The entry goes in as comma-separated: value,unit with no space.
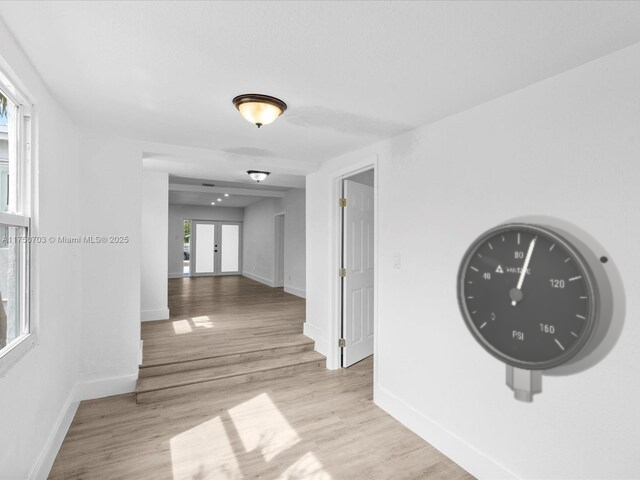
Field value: 90,psi
